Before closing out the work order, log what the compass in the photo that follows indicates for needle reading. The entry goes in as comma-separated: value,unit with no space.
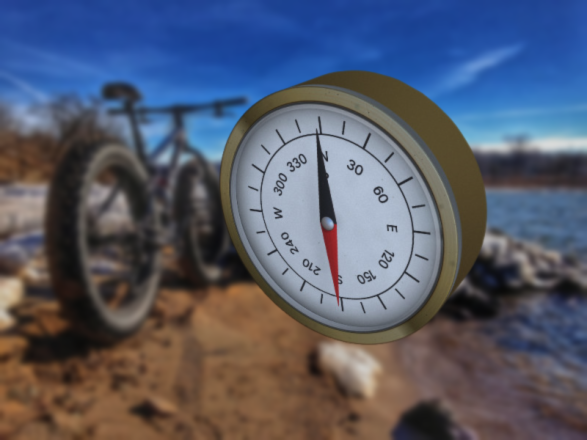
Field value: 180,°
